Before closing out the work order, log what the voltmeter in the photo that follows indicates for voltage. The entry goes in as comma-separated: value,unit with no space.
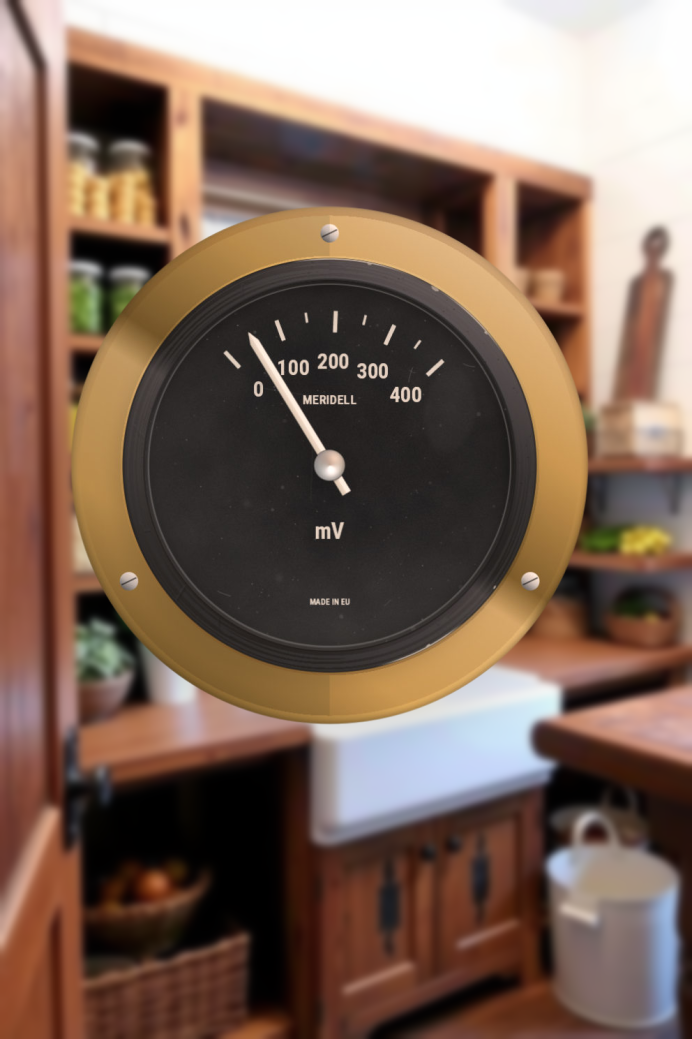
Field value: 50,mV
